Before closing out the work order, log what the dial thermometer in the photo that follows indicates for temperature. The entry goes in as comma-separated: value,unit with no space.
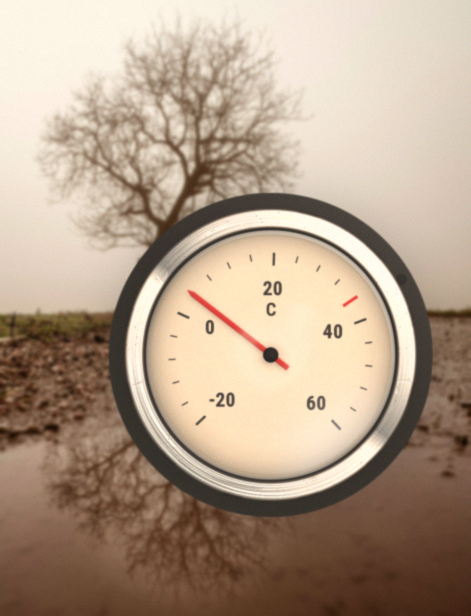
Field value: 4,°C
